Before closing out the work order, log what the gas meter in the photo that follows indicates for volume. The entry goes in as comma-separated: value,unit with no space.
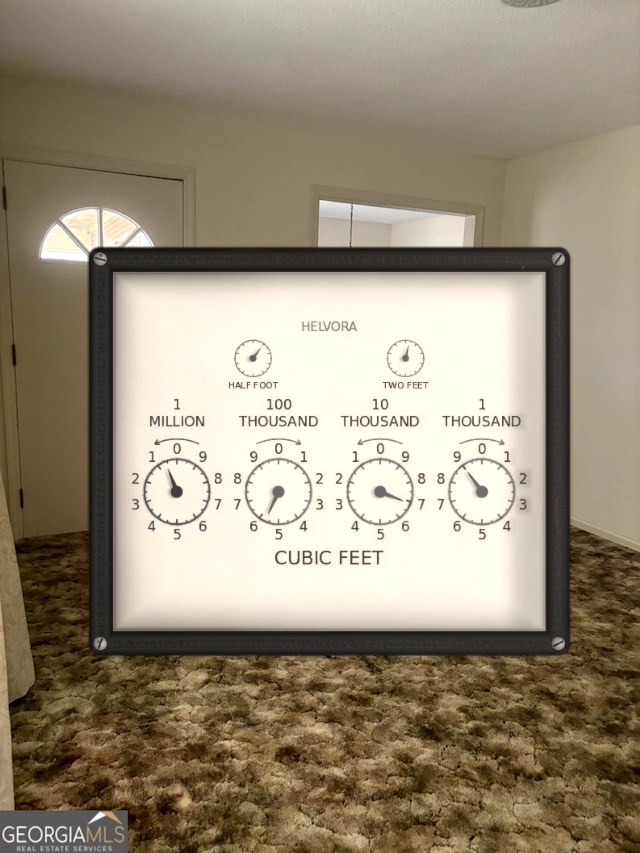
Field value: 56900,ft³
